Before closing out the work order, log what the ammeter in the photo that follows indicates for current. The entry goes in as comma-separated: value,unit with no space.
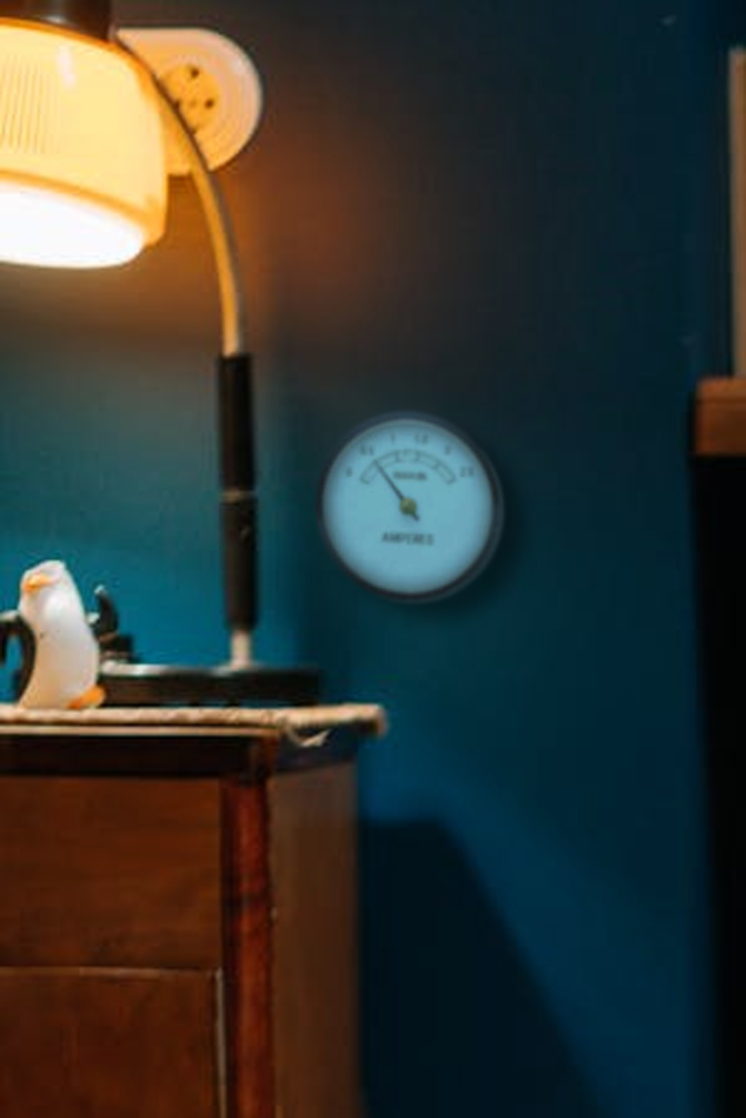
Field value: 0.5,A
